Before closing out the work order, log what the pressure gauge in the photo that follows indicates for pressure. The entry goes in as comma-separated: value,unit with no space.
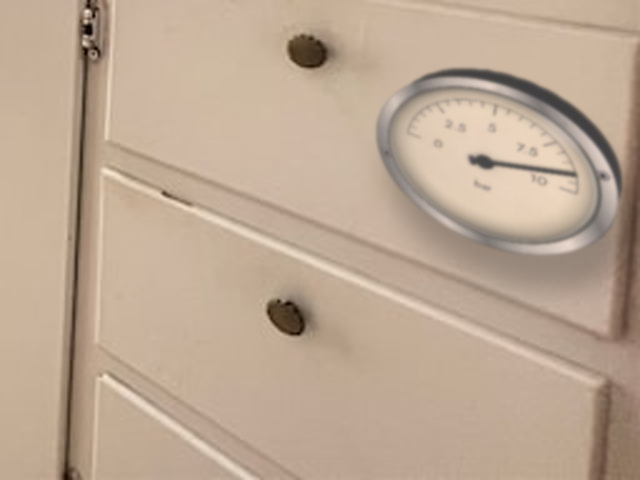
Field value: 9,bar
